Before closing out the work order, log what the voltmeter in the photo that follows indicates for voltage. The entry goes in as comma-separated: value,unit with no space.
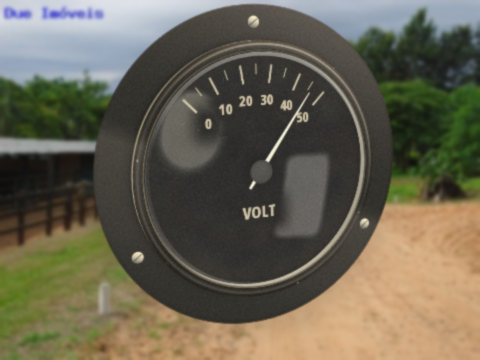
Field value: 45,V
